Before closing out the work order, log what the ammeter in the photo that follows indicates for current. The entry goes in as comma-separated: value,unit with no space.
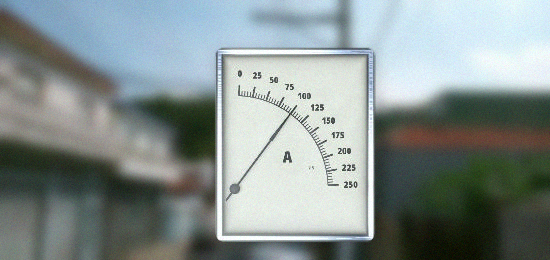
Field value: 100,A
